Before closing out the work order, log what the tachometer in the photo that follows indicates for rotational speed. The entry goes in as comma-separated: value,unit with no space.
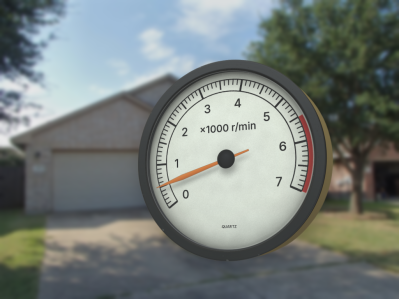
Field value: 500,rpm
